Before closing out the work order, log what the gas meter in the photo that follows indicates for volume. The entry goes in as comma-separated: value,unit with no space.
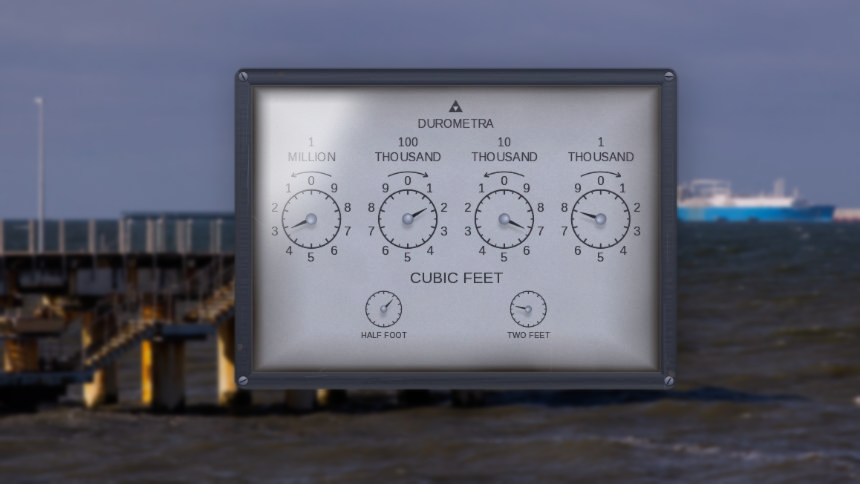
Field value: 316800,ft³
